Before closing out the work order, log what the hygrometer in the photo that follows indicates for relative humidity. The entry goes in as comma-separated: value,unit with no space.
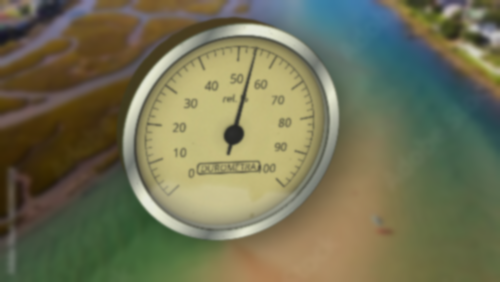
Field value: 54,%
